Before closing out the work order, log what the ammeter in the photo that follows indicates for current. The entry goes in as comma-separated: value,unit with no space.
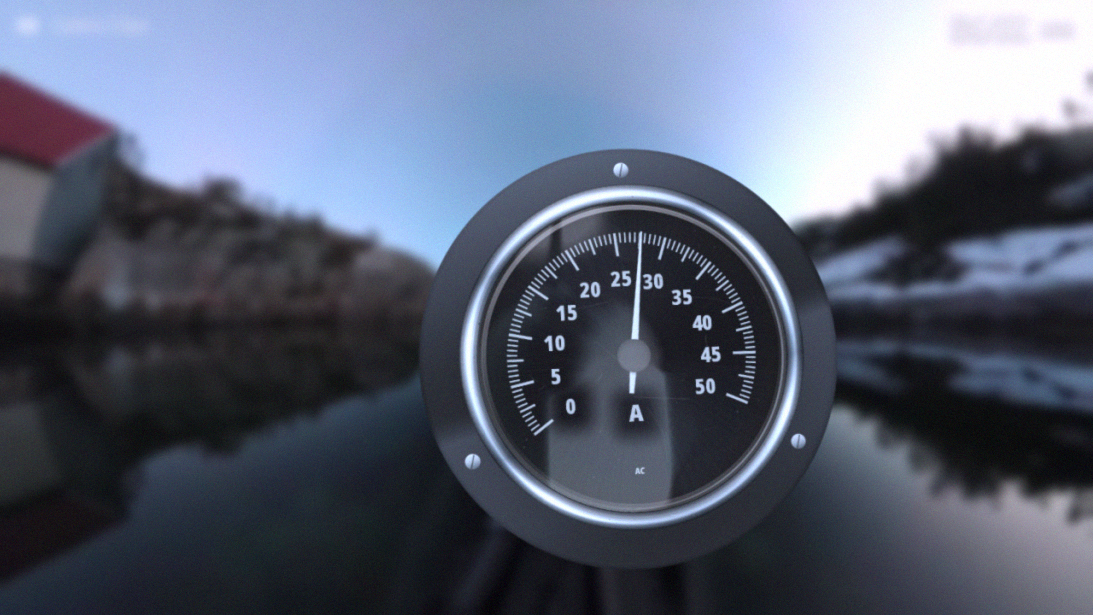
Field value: 27.5,A
